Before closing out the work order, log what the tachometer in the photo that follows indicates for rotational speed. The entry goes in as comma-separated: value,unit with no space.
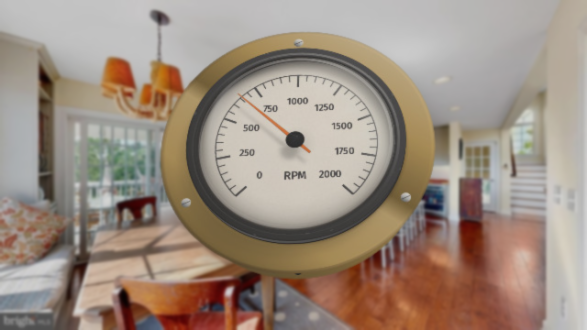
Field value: 650,rpm
